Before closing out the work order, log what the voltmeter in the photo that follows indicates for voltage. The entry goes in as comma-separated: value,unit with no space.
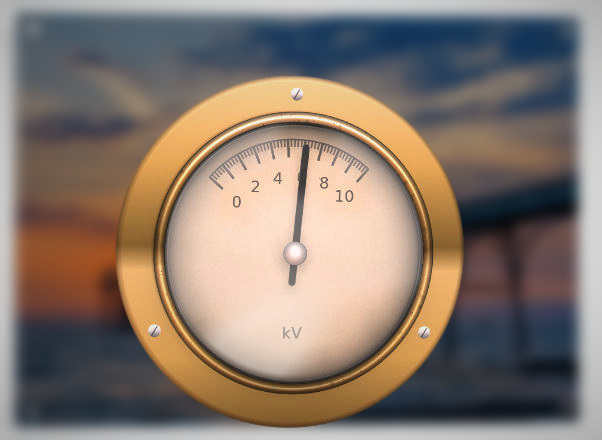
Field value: 6,kV
